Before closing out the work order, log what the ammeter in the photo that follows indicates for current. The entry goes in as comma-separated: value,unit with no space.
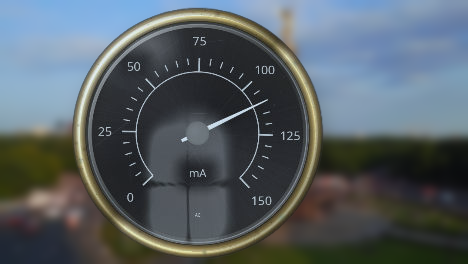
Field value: 110,mA
